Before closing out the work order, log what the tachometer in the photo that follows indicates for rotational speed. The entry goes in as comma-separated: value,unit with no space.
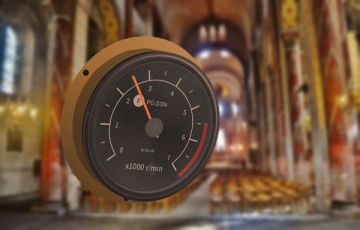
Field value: 2500,rpm
